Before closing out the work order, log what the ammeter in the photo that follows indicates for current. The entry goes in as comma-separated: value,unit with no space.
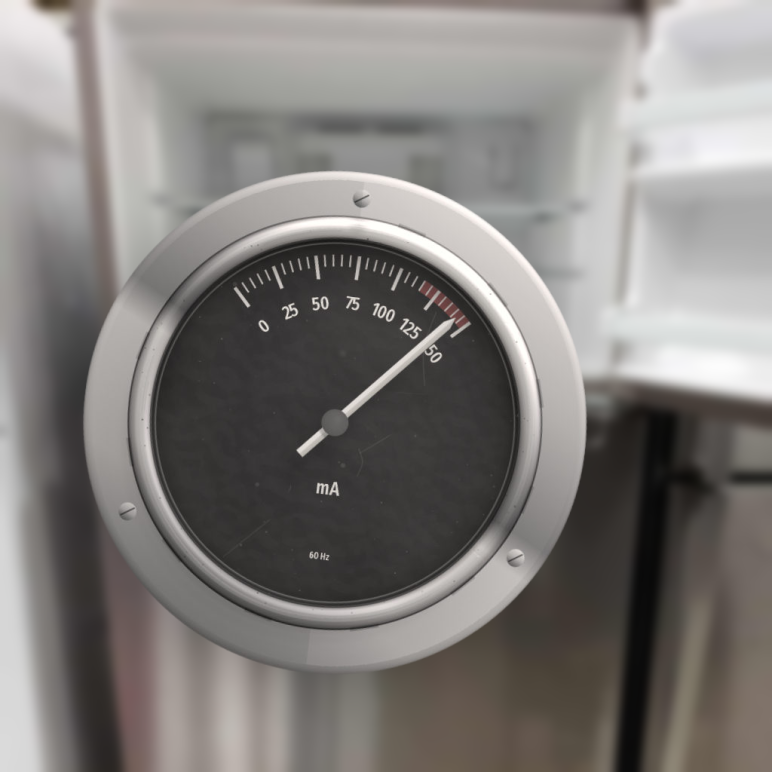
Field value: 142.5,mA
